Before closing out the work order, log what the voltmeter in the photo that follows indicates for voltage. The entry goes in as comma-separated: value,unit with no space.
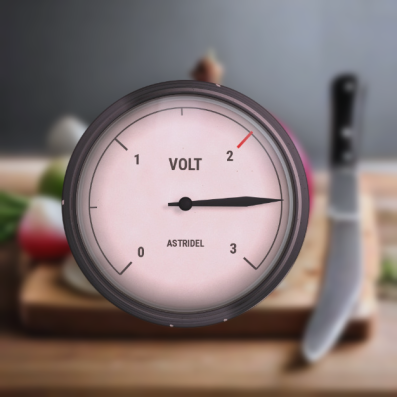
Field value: 2.5,V
